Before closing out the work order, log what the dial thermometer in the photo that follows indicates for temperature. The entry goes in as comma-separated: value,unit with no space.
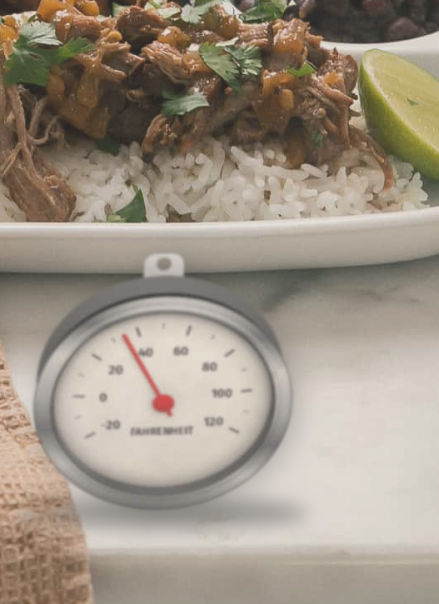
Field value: 35,°F
